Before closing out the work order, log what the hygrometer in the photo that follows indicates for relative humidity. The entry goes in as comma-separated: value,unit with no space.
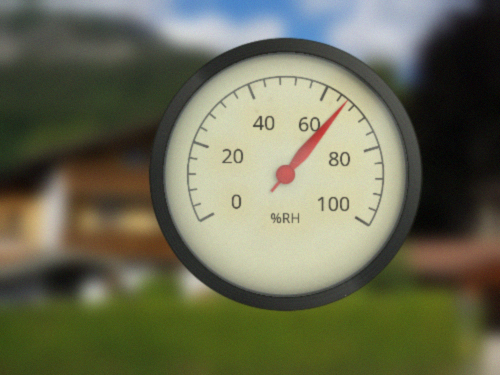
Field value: 66,%
